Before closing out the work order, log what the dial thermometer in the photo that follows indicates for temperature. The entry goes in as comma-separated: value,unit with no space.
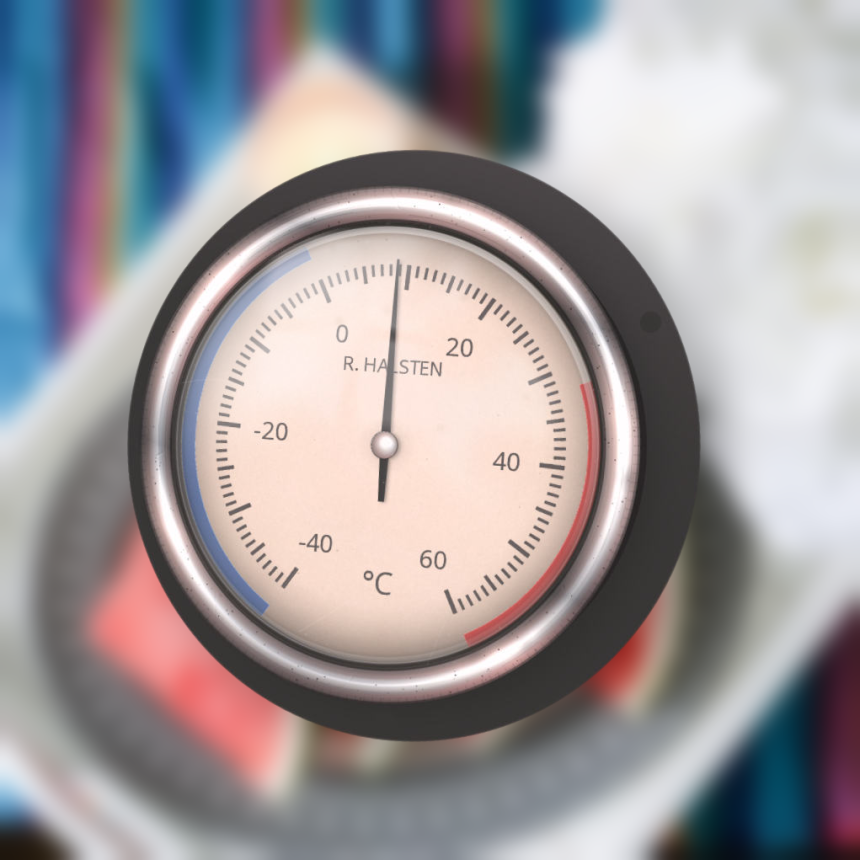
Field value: 9,°C
